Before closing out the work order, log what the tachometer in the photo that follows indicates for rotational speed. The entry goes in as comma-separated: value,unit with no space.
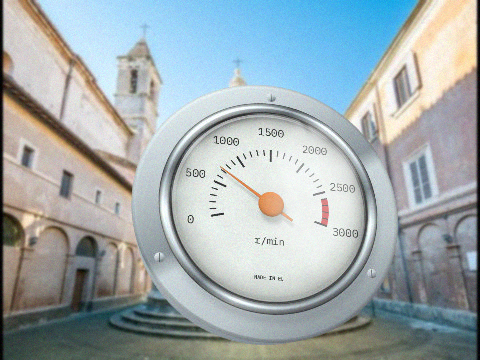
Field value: 700,rpm
